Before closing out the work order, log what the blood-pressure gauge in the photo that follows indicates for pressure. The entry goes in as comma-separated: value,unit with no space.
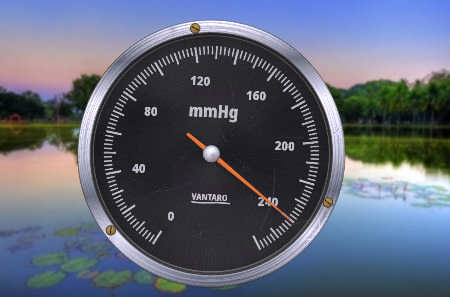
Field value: 240,mmHg
